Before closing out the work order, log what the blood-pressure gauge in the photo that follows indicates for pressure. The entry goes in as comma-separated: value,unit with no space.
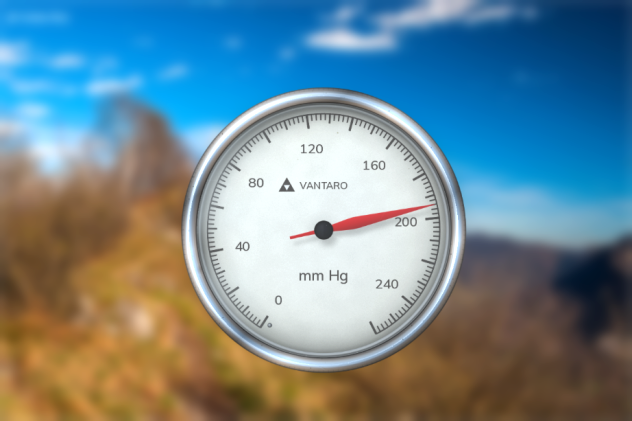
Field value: 194,mmHg
